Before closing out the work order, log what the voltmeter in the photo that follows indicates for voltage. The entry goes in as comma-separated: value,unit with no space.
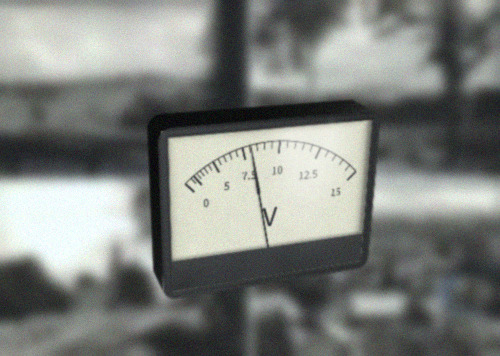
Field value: 8,V
